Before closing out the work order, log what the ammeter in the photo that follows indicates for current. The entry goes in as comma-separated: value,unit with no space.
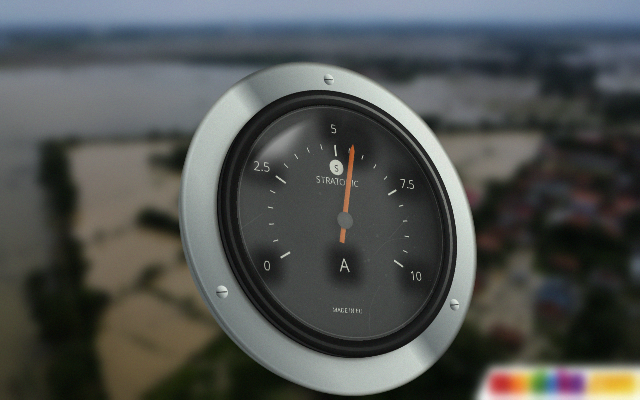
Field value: 5.5,A
